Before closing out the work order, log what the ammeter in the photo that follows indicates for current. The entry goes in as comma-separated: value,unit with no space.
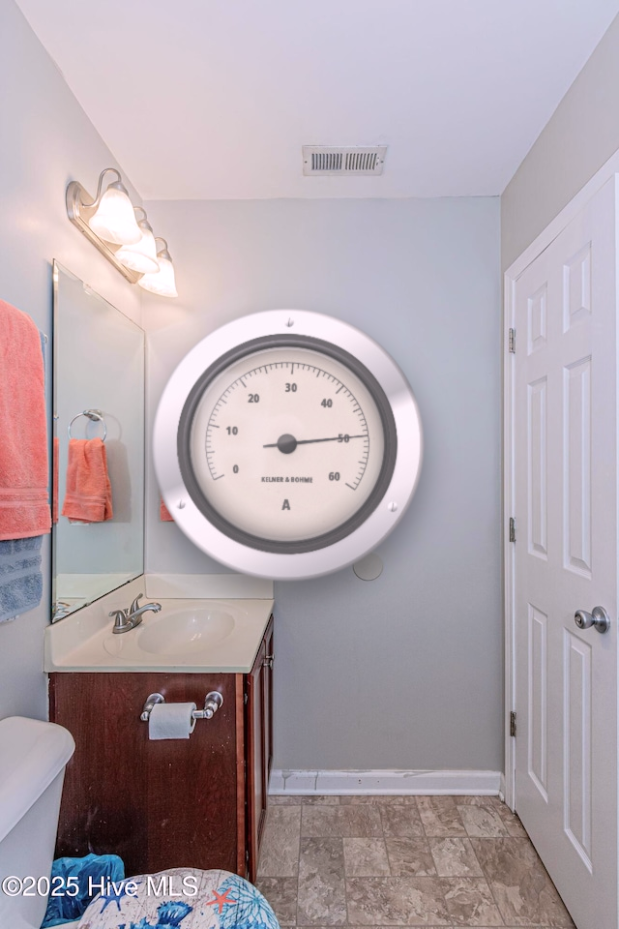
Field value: 50,A
